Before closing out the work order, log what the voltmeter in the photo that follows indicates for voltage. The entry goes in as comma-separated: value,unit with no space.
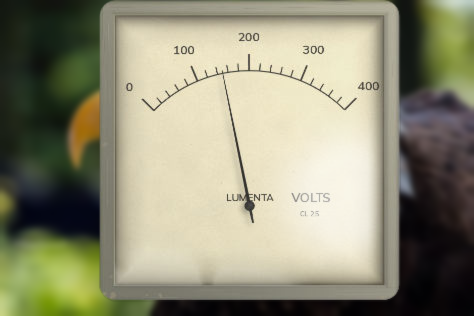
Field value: 150,V
